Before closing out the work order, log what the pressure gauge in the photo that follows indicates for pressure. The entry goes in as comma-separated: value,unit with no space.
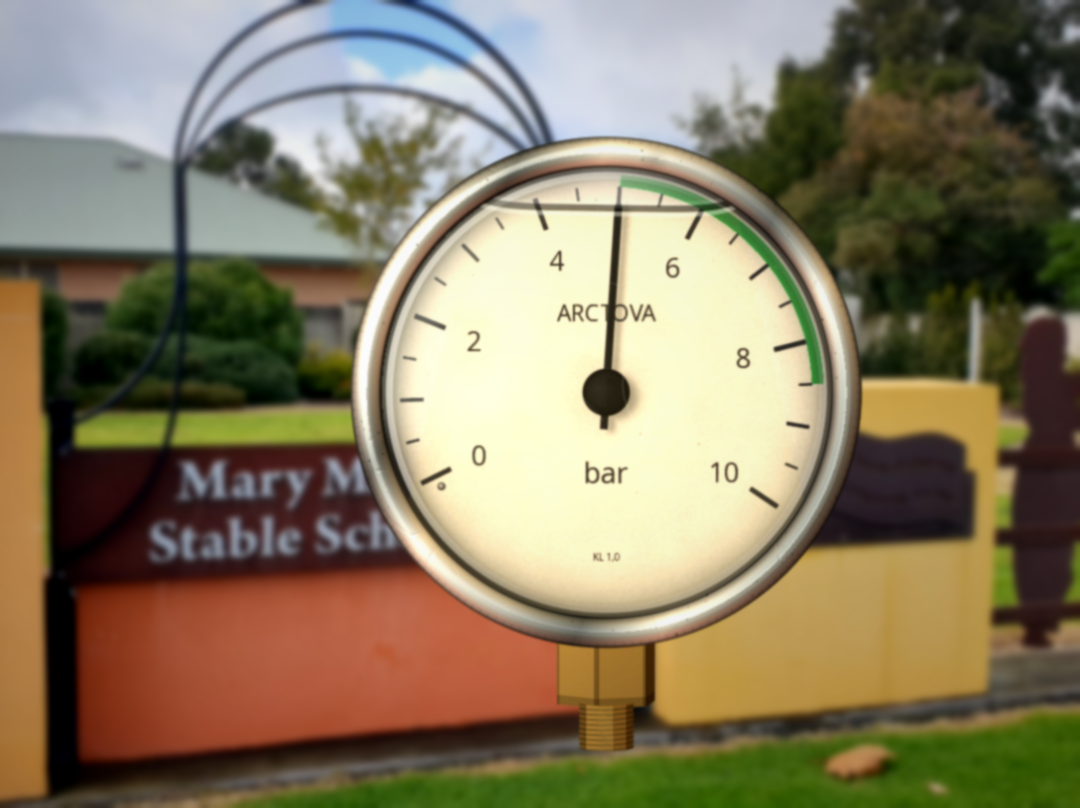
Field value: 5,bar
